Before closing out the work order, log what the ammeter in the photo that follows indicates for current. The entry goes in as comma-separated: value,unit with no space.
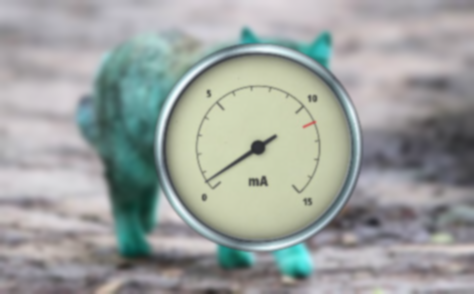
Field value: 0.5,mA
